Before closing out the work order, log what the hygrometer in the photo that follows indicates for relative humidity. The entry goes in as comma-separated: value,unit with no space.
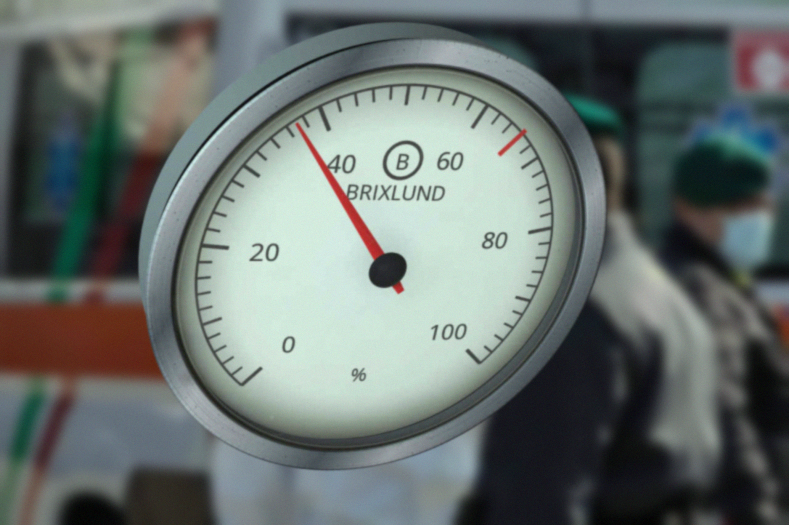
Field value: 37,%
